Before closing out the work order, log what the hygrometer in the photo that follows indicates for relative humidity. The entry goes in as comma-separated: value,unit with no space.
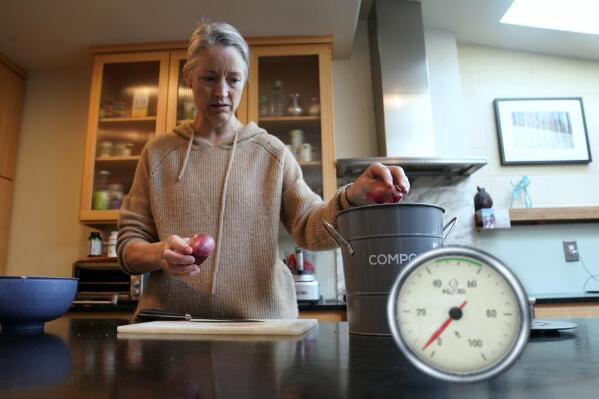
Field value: 4,%
